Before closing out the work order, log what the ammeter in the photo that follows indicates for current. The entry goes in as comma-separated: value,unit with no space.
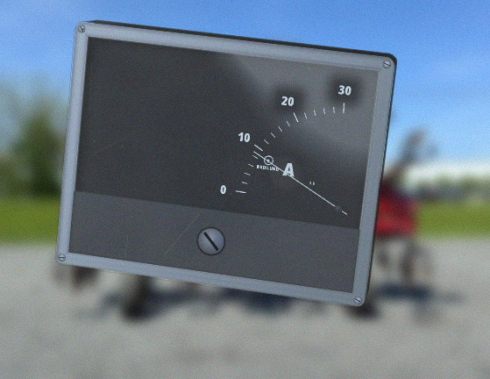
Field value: 9,A
